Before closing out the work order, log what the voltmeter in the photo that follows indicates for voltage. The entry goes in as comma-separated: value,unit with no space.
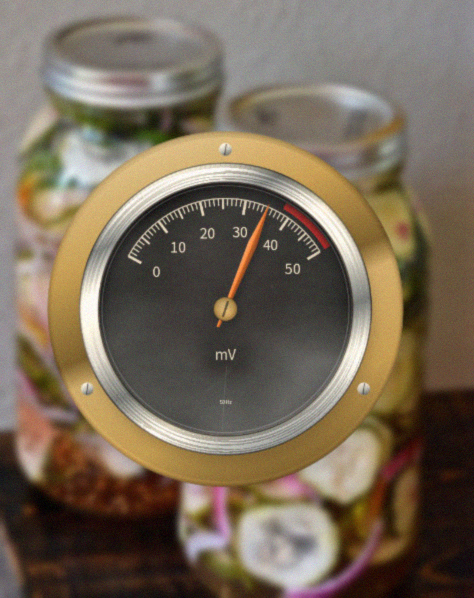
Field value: 35,mV
